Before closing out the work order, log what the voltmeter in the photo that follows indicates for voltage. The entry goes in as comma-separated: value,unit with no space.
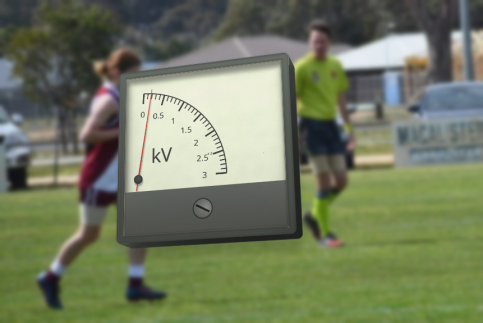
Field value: 0.2,kV
